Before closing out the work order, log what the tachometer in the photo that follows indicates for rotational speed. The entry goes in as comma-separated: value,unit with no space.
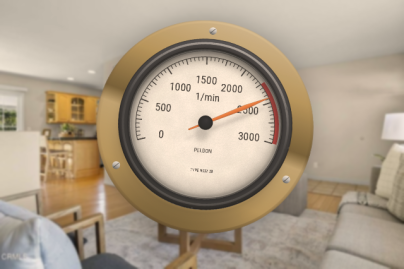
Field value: 2450,rpm
